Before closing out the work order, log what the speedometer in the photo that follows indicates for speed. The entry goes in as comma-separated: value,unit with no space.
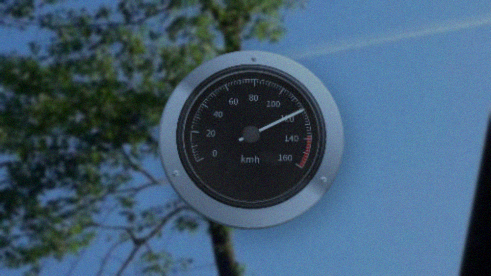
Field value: 120,km/h
